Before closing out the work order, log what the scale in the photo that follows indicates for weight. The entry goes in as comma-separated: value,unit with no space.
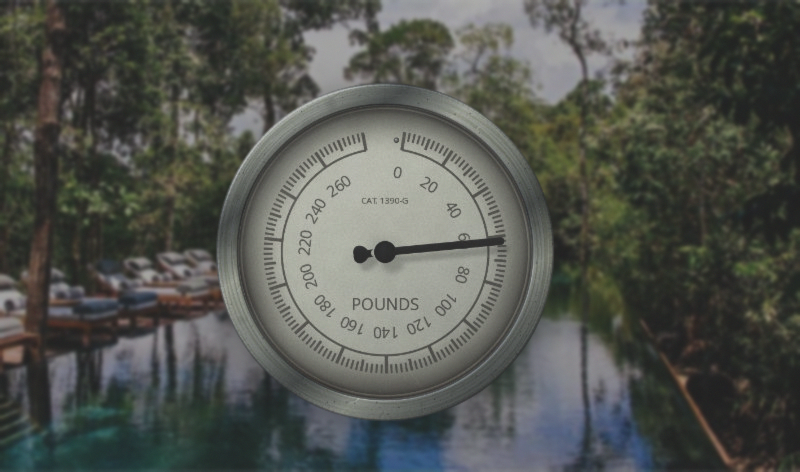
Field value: 62,lb
